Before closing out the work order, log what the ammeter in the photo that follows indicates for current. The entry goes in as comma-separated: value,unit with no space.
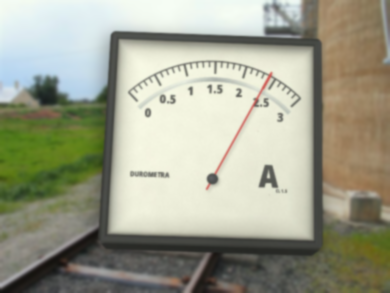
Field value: 2.4,A
